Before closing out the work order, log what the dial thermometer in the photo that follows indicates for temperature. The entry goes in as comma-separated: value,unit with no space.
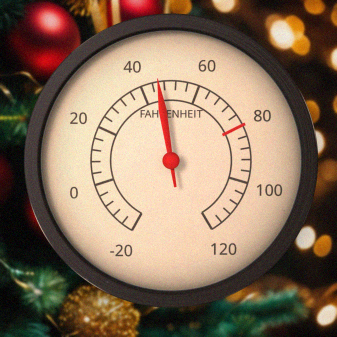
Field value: 46,°F
